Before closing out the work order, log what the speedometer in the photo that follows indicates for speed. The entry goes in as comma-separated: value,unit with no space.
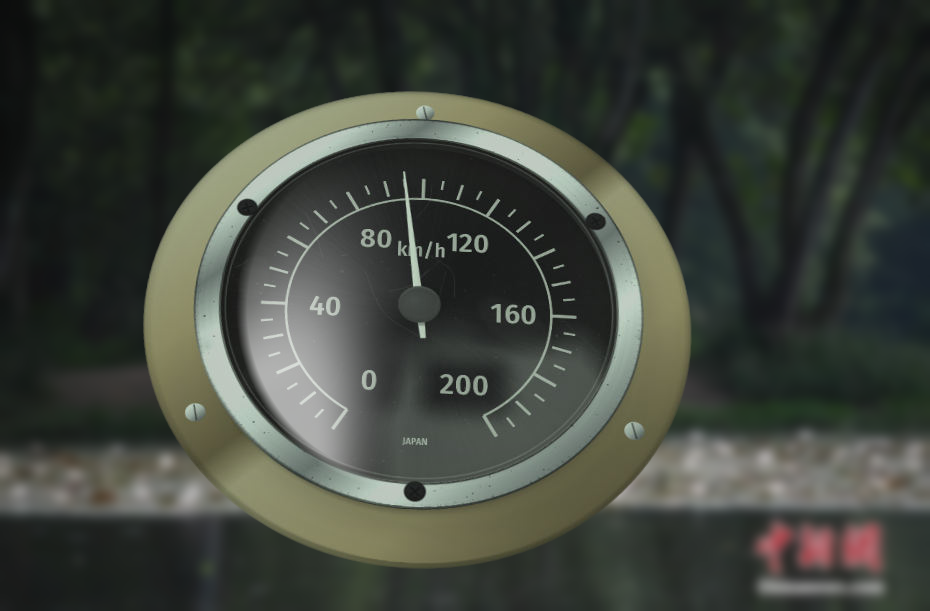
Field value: 95,km/h
